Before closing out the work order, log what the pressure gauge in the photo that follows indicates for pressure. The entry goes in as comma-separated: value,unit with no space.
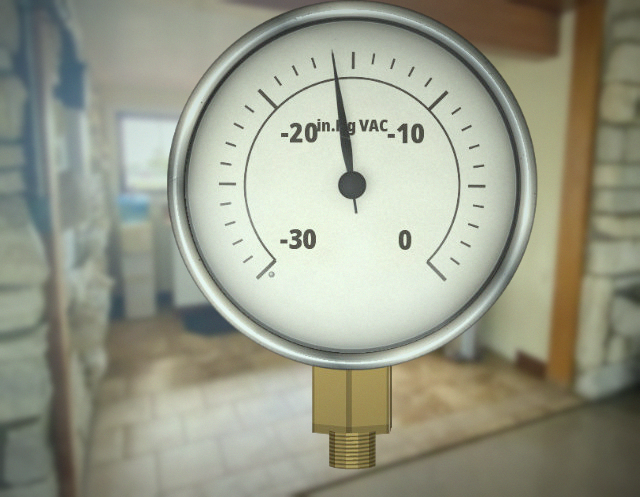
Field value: -16,inHg
